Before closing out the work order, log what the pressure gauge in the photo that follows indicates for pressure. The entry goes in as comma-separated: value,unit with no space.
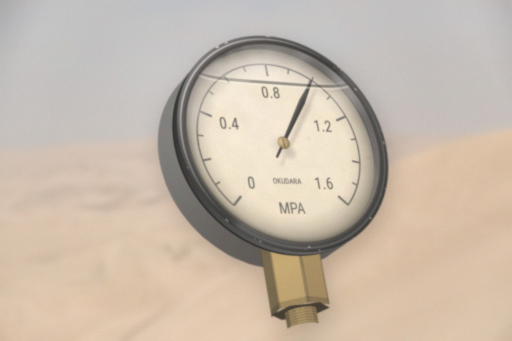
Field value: 1,MPa
